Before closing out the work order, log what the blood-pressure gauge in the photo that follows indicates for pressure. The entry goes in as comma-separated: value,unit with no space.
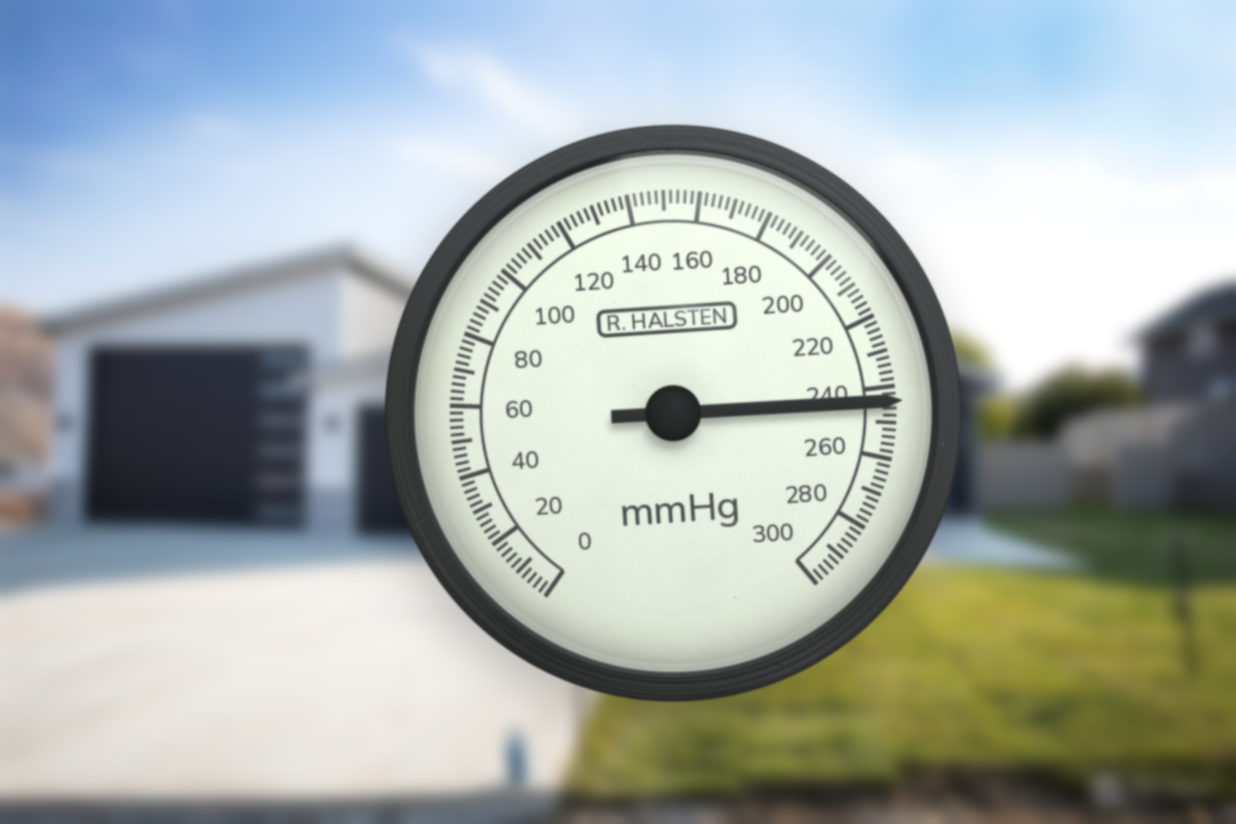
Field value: 244,mmHg
